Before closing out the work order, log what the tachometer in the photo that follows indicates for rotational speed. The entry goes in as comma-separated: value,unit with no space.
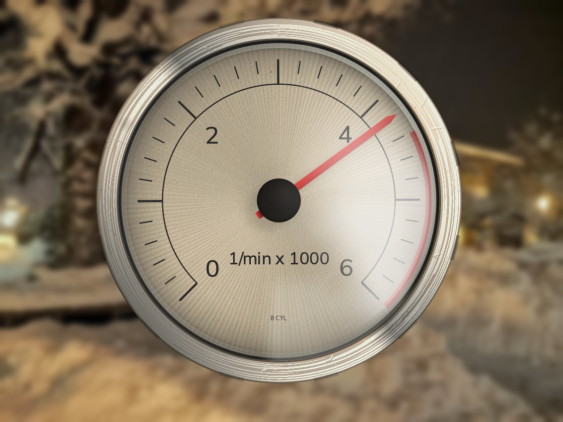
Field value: 4200,rpm
